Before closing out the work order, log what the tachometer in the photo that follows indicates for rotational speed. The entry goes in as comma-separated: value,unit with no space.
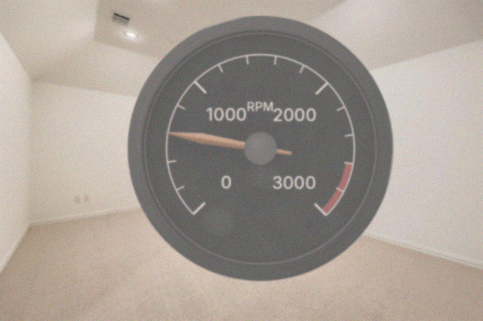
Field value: 600,rpm
